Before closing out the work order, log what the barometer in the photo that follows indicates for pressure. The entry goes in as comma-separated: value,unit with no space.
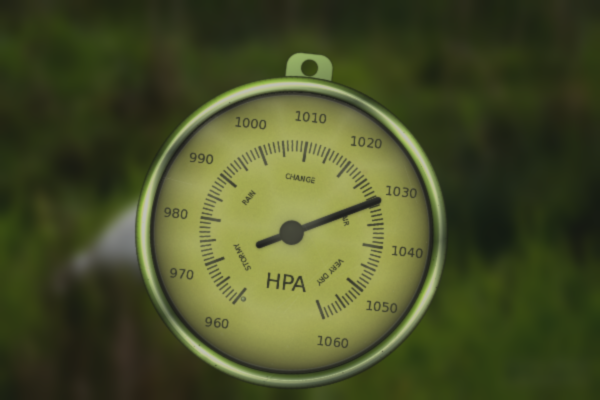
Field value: 1030,hPa
